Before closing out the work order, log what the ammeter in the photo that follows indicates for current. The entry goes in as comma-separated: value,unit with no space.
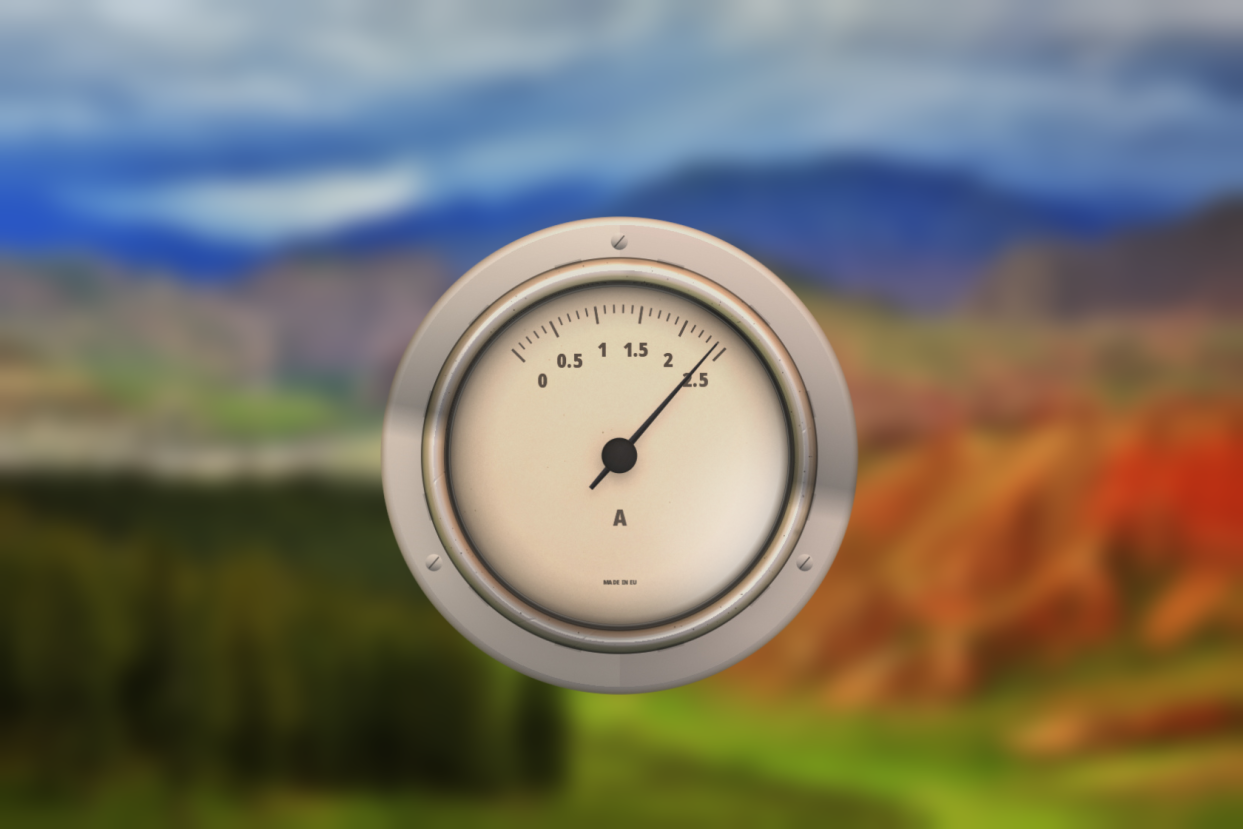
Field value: 2.4,A
